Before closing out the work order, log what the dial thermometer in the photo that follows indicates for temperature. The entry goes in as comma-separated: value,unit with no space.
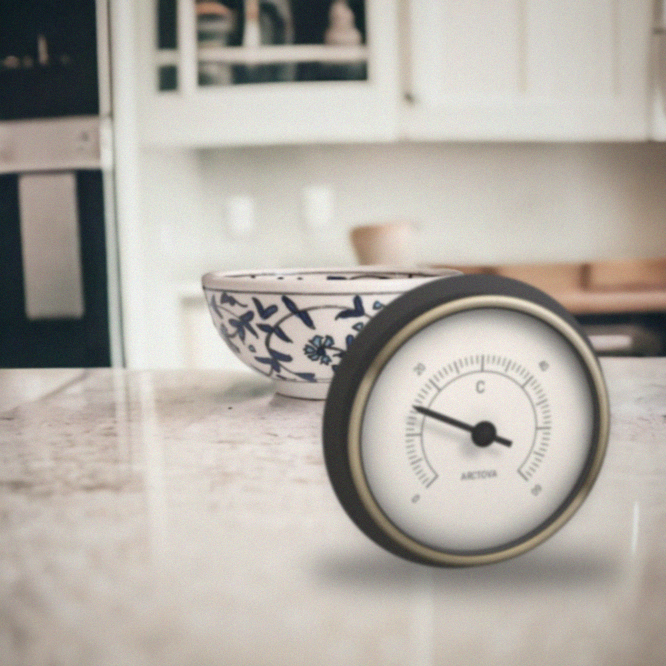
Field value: 15,°C
